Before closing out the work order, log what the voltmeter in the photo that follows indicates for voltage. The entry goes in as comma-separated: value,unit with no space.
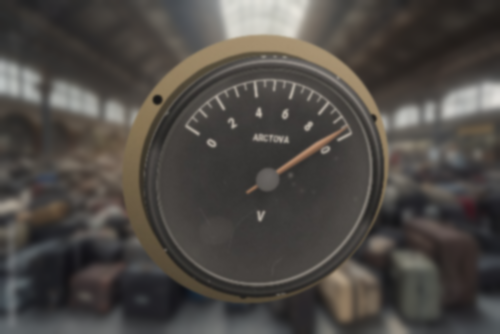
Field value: 9.5,V
